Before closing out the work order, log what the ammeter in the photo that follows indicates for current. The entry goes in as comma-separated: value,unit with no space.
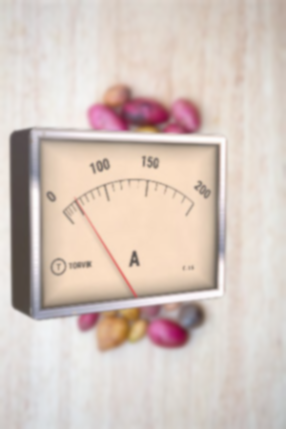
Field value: 50,A
